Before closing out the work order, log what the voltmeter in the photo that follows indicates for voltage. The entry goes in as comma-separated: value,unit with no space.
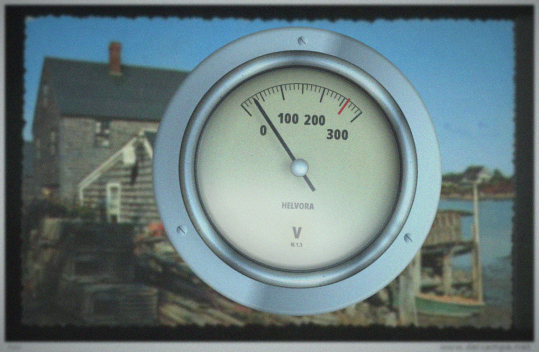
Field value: 30,V
